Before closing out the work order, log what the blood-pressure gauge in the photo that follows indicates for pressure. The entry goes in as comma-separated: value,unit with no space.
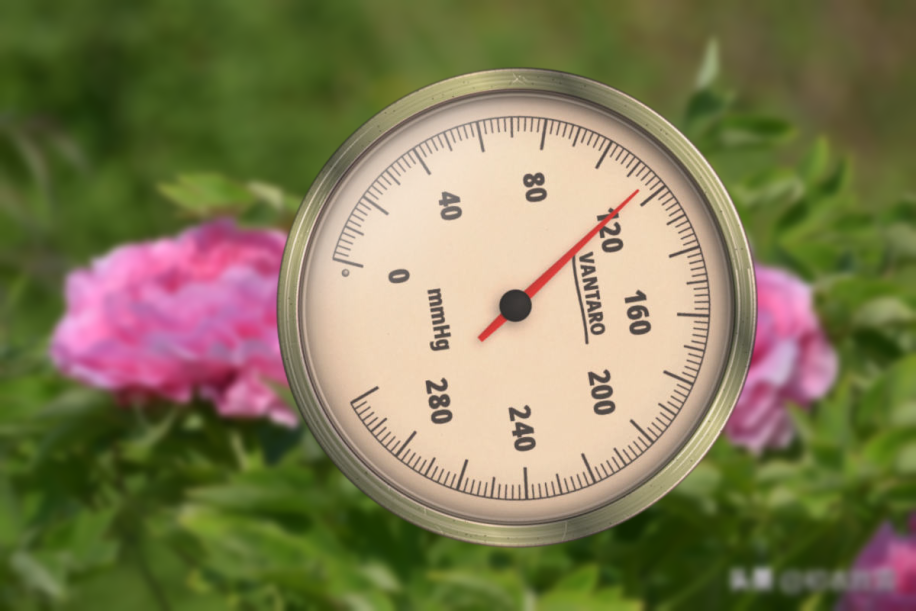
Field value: 116,mmHg
